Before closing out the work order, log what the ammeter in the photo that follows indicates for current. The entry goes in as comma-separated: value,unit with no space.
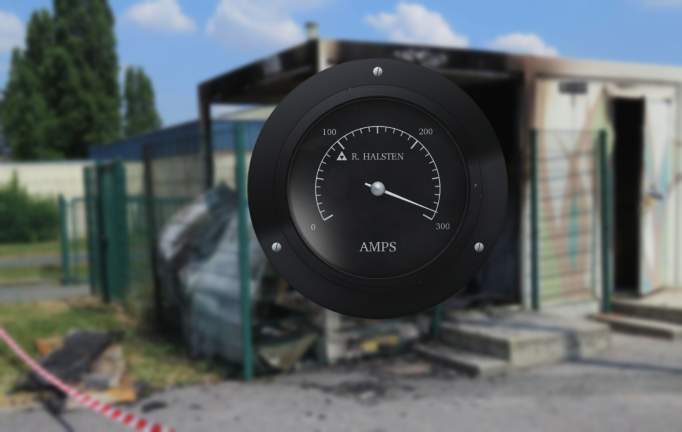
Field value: 290,A
